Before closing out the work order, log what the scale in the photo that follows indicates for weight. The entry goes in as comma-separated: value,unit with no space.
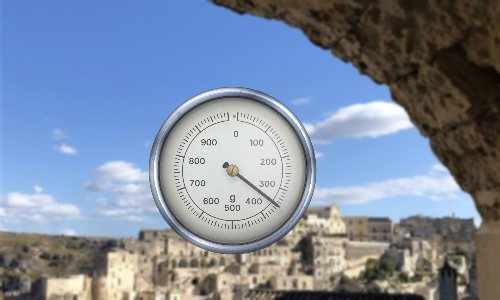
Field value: 350,g
